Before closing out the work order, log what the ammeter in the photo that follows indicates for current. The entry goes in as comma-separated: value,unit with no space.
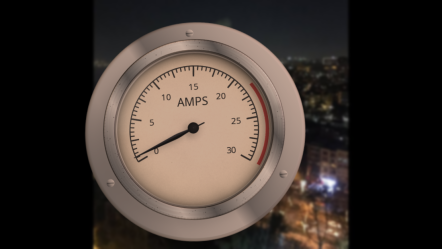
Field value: 0.5,A
